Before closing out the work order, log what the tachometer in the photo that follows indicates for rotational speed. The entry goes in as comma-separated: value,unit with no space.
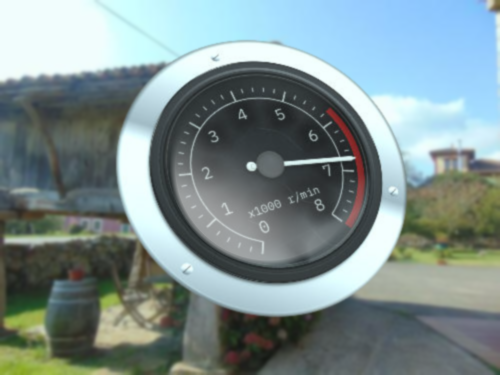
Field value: 6800,rpm
